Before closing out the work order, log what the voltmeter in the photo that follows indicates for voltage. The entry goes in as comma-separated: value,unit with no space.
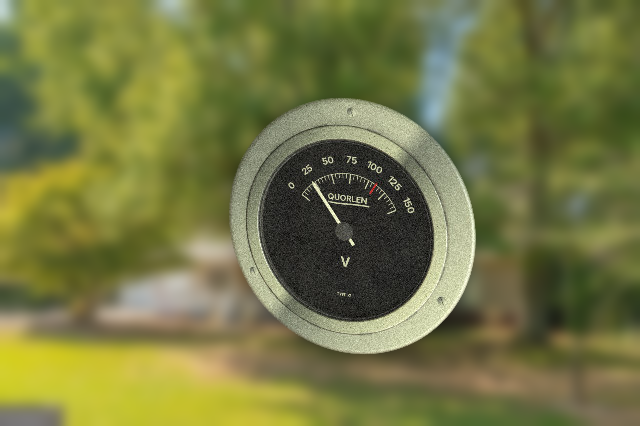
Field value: 25,V
